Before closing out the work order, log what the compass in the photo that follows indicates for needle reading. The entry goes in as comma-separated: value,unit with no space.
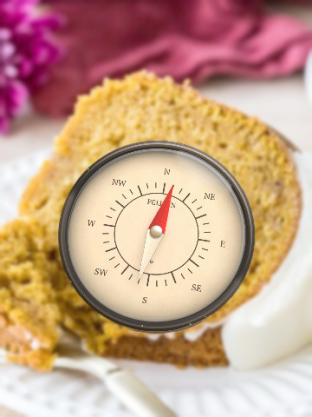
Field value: 10,°
